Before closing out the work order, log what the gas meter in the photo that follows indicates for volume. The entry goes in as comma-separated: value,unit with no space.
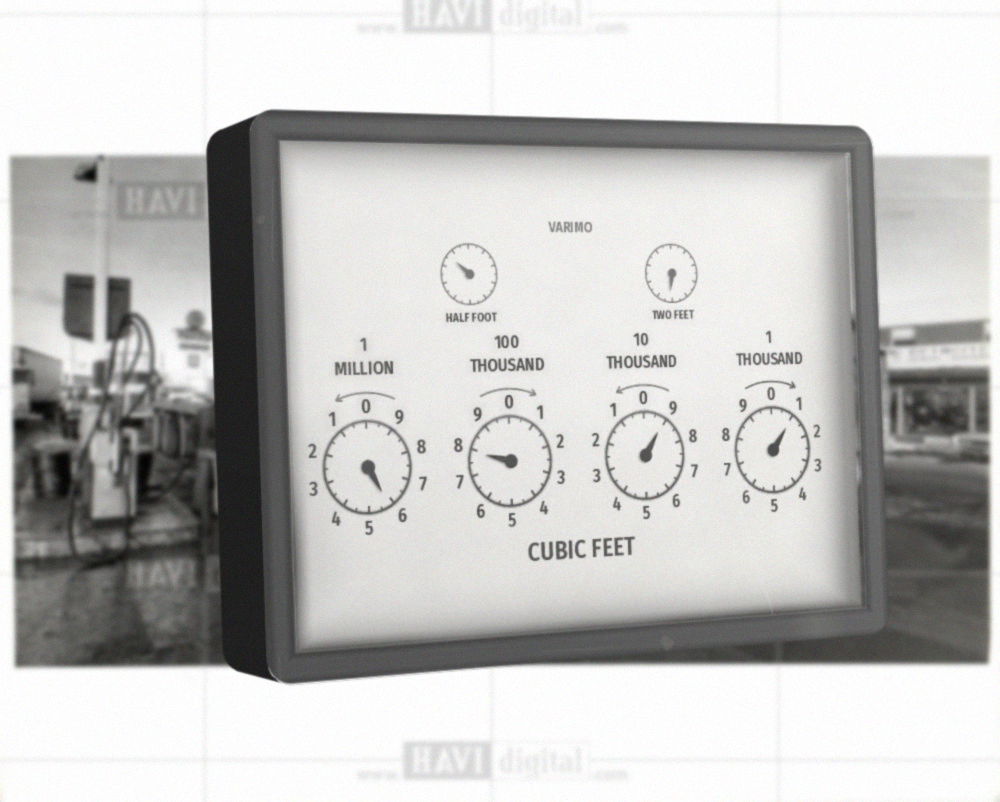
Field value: 579100,ft³
